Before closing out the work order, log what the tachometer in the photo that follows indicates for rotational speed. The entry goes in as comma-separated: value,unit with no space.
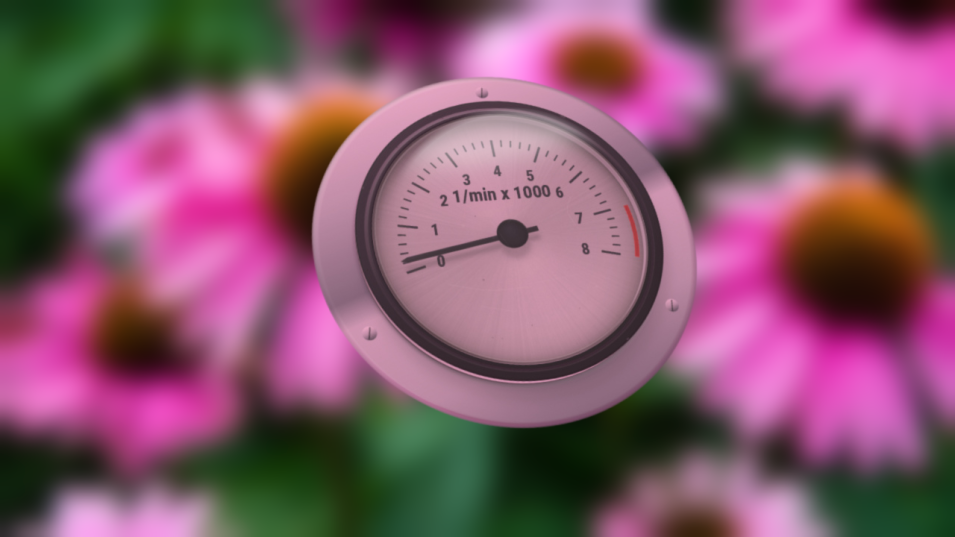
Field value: 200,rpm
